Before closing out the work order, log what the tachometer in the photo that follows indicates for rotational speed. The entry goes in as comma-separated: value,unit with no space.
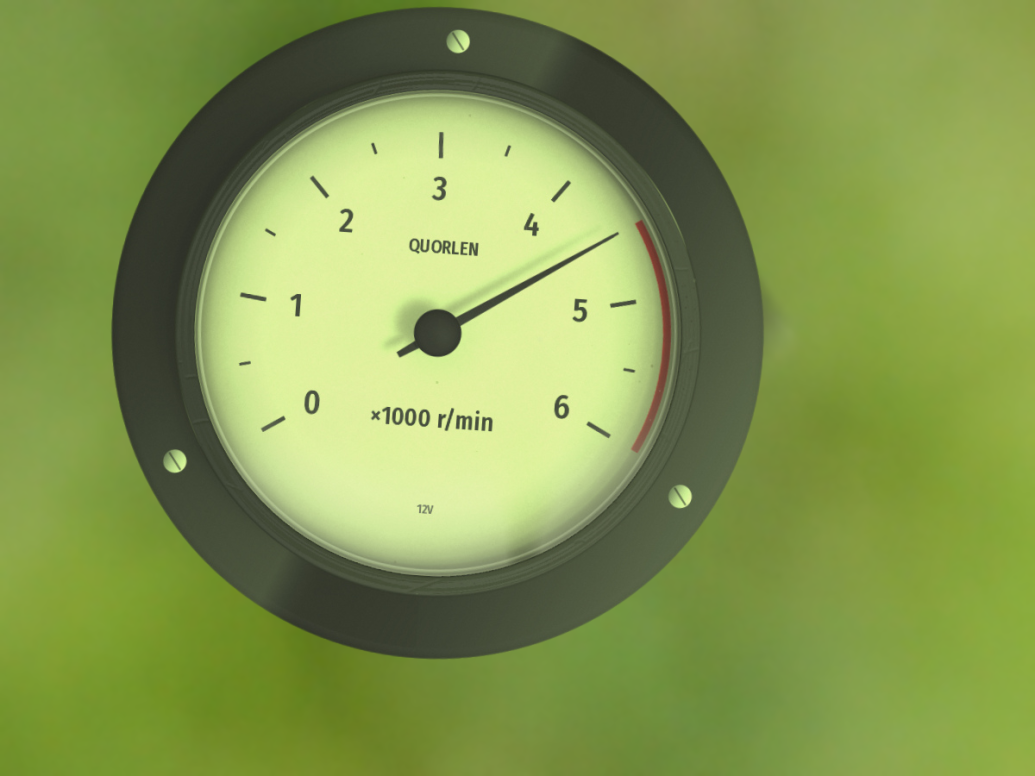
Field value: 4500,rpm
